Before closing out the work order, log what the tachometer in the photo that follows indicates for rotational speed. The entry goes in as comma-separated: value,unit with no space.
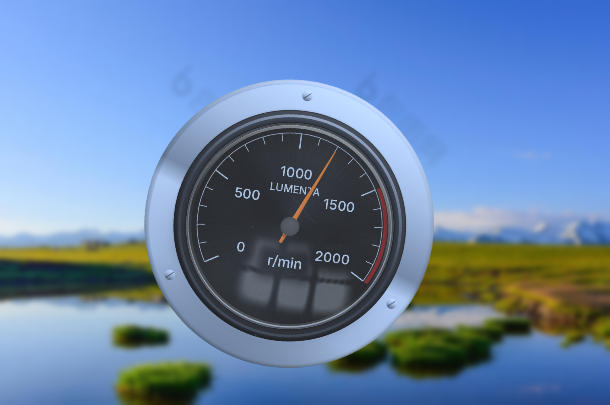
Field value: 1200,rpm
